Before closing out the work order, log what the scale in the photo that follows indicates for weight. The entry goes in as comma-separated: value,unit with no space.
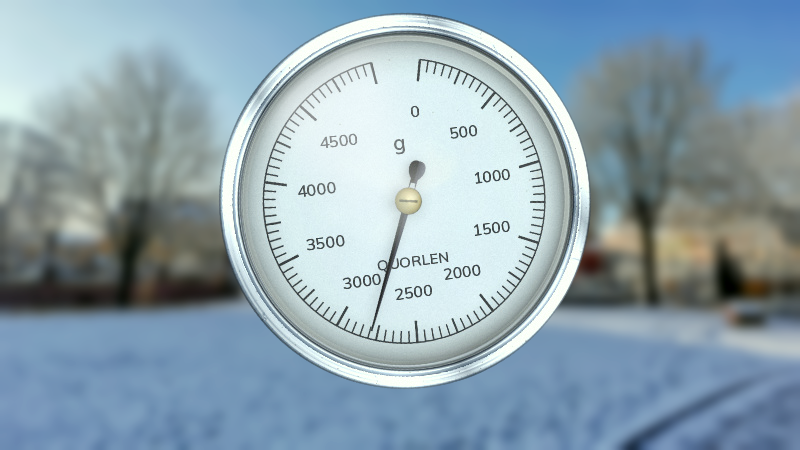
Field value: 2800,g
